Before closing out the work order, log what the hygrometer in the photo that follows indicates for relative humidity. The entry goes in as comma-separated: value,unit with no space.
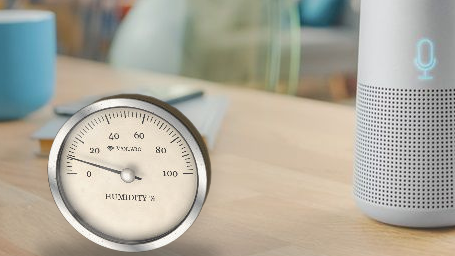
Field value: 10,%
